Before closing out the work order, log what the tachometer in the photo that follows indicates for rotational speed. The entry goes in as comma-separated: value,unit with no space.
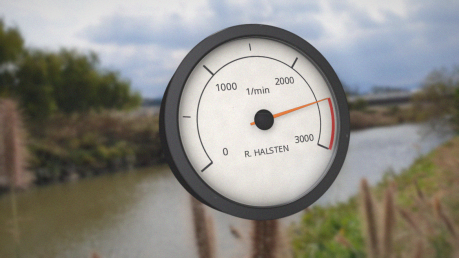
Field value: 2500,rpm
